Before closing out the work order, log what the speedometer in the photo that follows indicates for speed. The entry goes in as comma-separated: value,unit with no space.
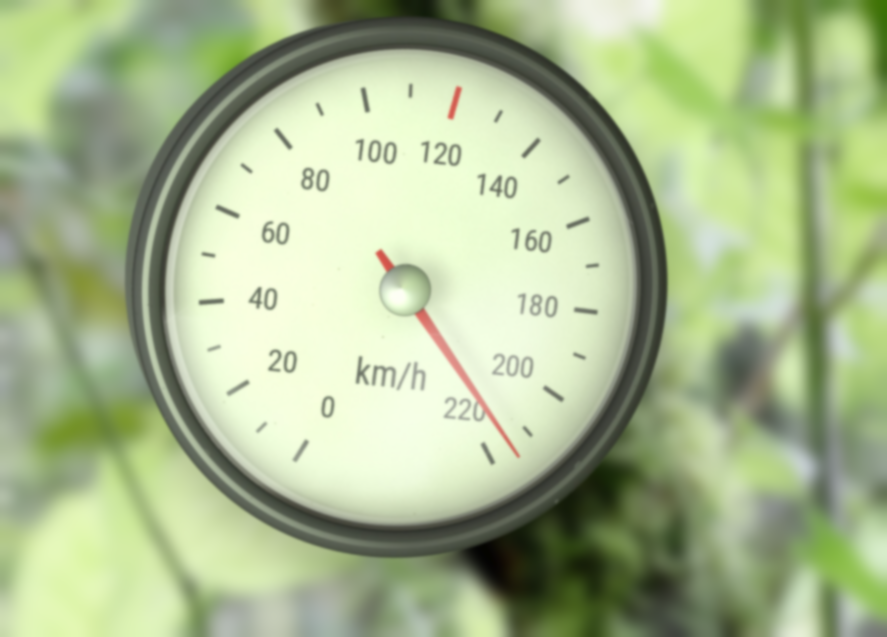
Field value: 215,km/h
